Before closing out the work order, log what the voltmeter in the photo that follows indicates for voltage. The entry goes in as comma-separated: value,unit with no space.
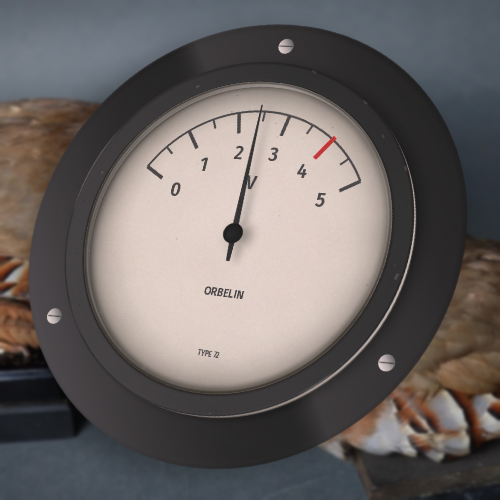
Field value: 2.5,V
